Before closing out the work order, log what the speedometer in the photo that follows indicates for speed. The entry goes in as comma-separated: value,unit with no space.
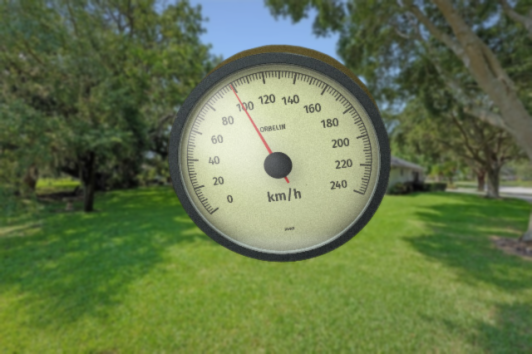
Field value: 100,km/h
